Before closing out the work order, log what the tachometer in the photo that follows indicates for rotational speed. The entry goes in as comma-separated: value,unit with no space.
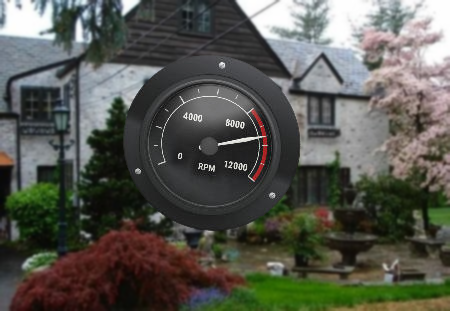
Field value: 9500,rpm
